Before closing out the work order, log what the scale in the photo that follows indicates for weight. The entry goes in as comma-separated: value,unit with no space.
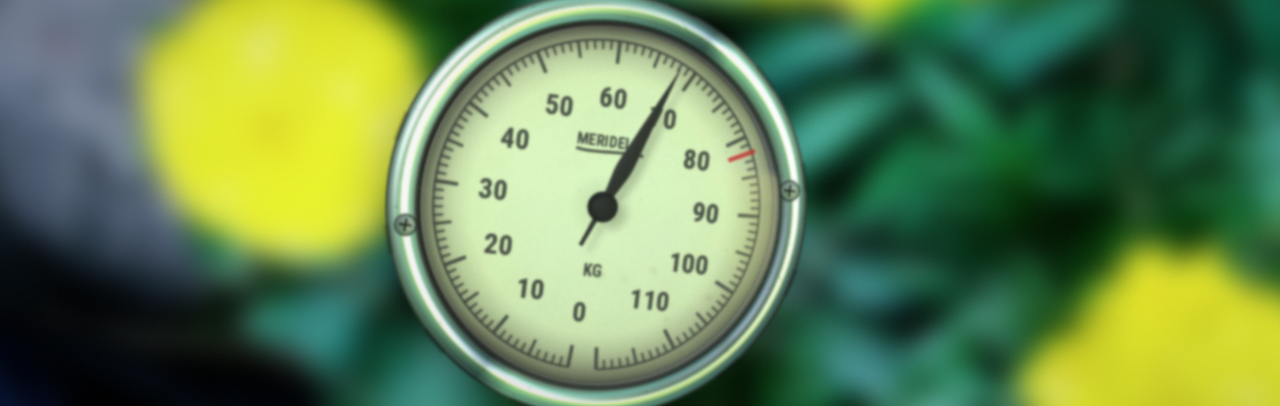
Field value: 68,kg
